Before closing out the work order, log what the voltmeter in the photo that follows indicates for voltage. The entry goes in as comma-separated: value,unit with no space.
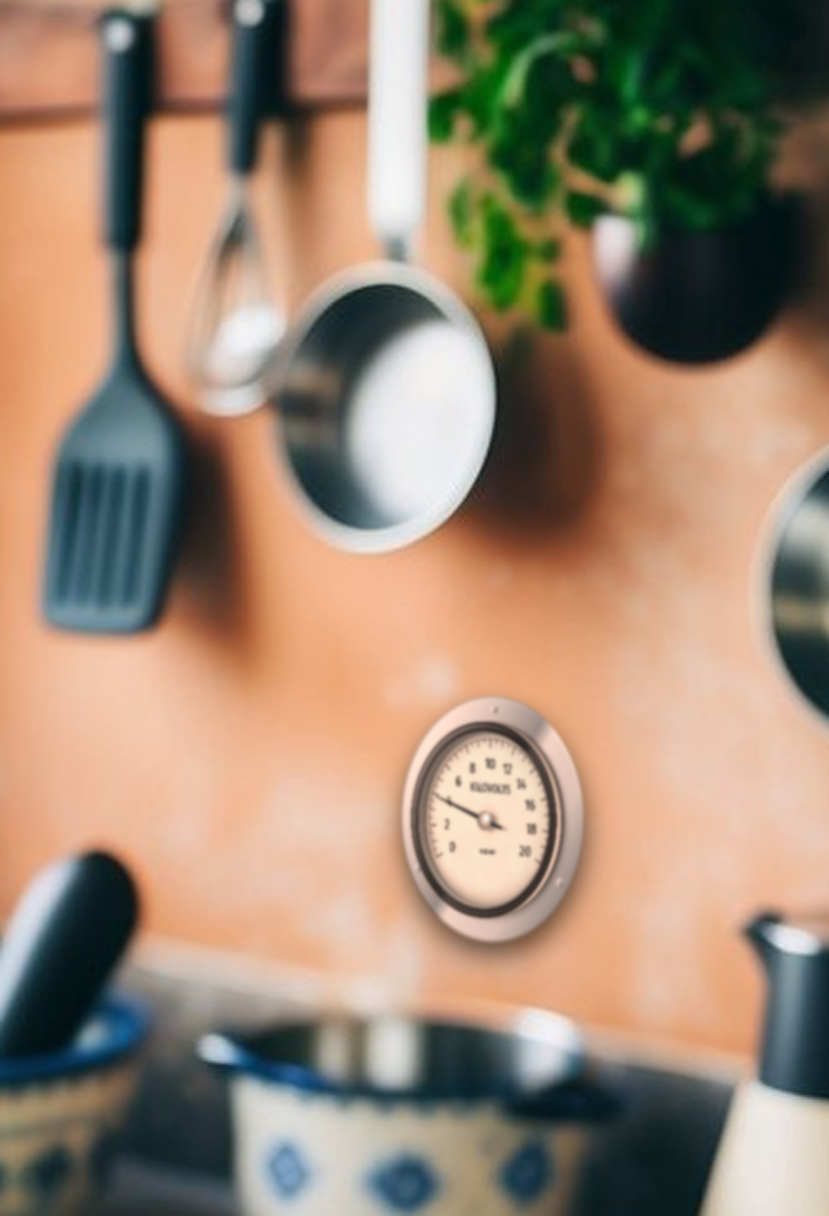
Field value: 4,kV
